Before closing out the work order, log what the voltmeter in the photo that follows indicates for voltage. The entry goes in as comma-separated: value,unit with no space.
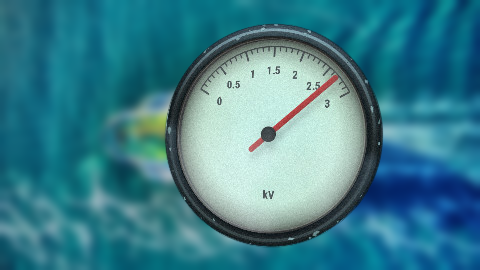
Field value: 2.7,kV
